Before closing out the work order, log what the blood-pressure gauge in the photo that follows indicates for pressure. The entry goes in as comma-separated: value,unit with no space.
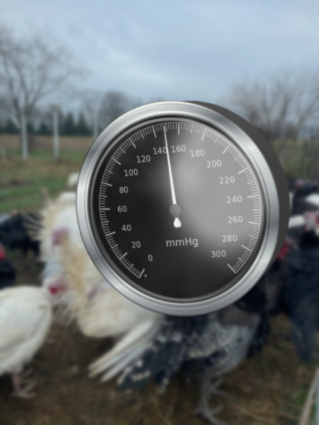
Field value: 150,mmHg
